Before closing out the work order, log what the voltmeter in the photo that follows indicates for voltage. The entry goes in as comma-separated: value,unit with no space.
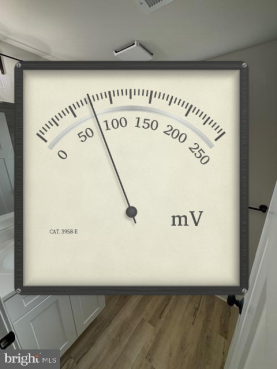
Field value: 75,mV
